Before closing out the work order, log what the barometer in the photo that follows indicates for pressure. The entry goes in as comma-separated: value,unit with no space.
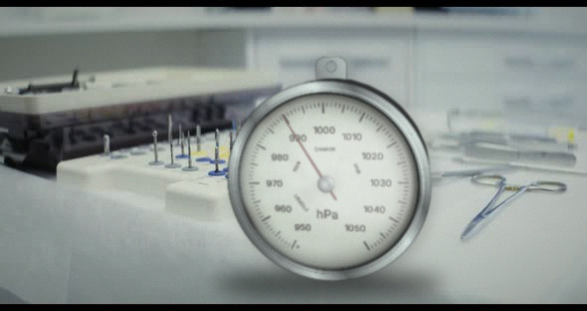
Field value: 990,hPa
